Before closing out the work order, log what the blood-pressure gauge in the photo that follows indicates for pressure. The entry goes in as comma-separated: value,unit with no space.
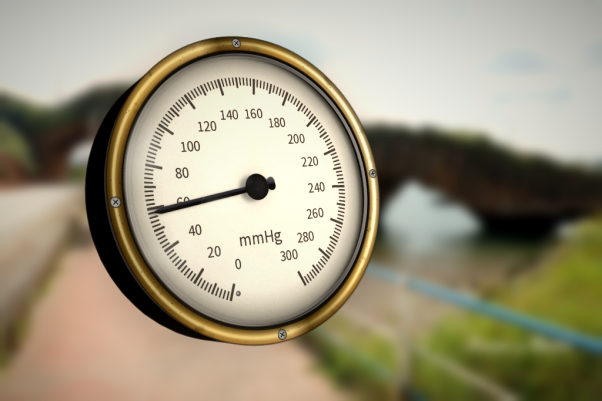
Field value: 58,mmHg
